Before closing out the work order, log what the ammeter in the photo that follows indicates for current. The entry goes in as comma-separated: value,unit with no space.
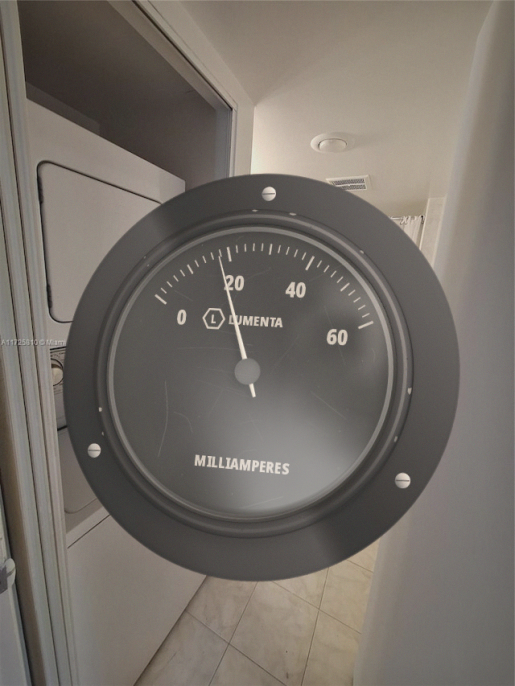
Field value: 18,mA
